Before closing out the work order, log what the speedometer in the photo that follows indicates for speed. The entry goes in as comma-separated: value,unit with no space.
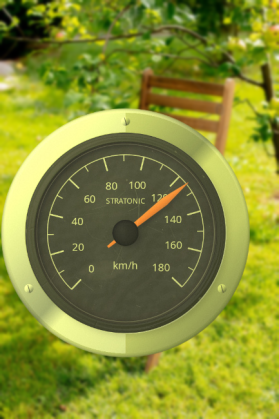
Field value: 125,km/h
